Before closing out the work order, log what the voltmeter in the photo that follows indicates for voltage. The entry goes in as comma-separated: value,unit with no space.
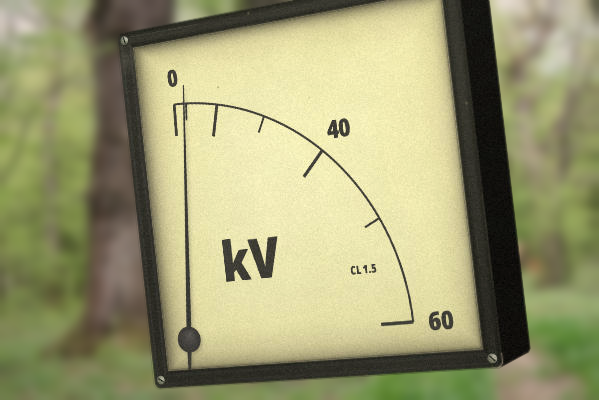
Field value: 10,kV
